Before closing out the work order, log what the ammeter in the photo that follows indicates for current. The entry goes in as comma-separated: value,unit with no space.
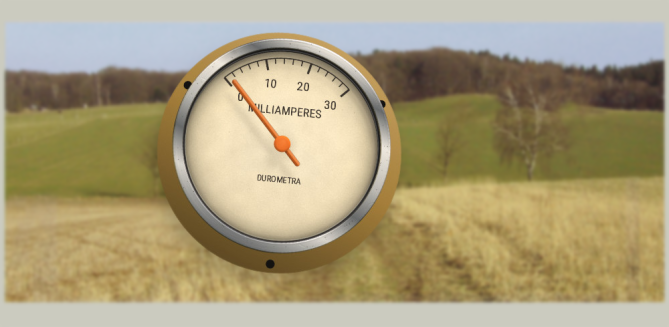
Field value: 1,mA
